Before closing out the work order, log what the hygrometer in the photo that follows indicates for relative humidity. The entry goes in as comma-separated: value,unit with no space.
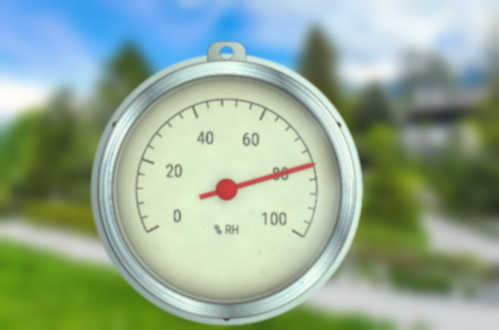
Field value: 80,%
